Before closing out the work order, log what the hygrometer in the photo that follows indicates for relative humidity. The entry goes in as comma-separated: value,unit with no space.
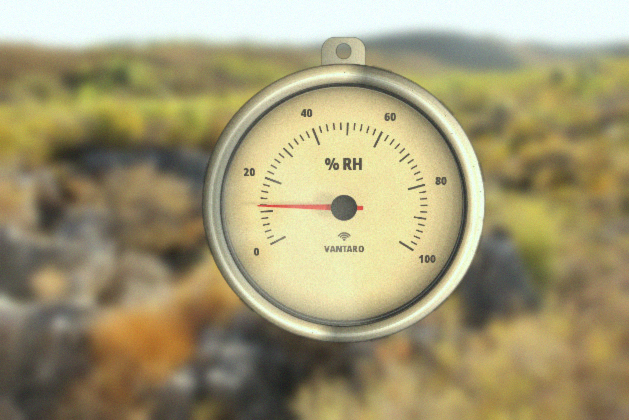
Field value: 12,%
